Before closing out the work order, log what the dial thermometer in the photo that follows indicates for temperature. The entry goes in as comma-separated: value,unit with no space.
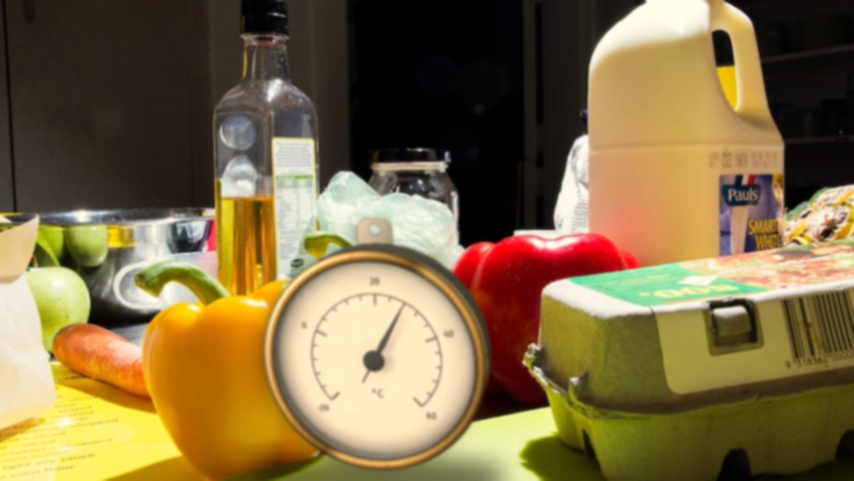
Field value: 28,°C
